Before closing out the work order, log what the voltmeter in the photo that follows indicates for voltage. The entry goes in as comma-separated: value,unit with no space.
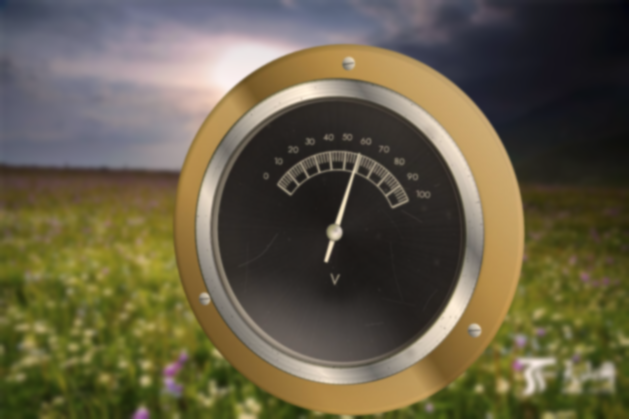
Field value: 60,V
